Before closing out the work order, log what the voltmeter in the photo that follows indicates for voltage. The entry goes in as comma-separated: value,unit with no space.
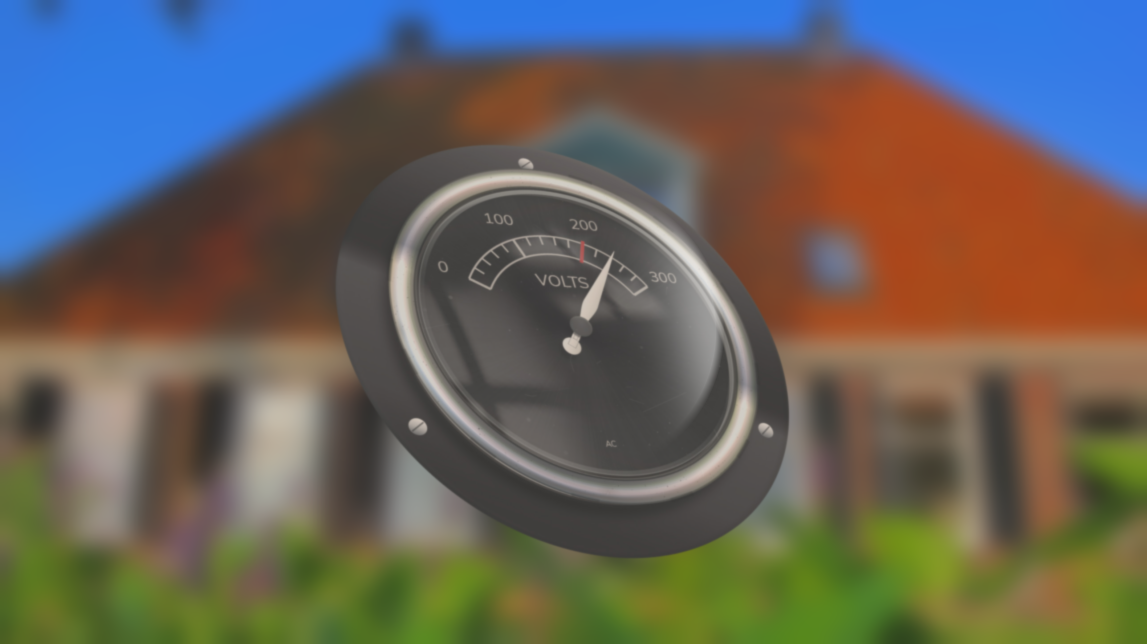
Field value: 240,V
